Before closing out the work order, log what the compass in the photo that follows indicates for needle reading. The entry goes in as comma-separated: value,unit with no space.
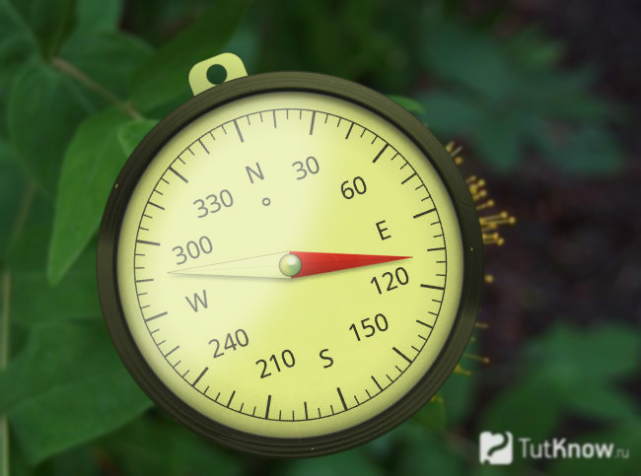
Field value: 107.5,°
